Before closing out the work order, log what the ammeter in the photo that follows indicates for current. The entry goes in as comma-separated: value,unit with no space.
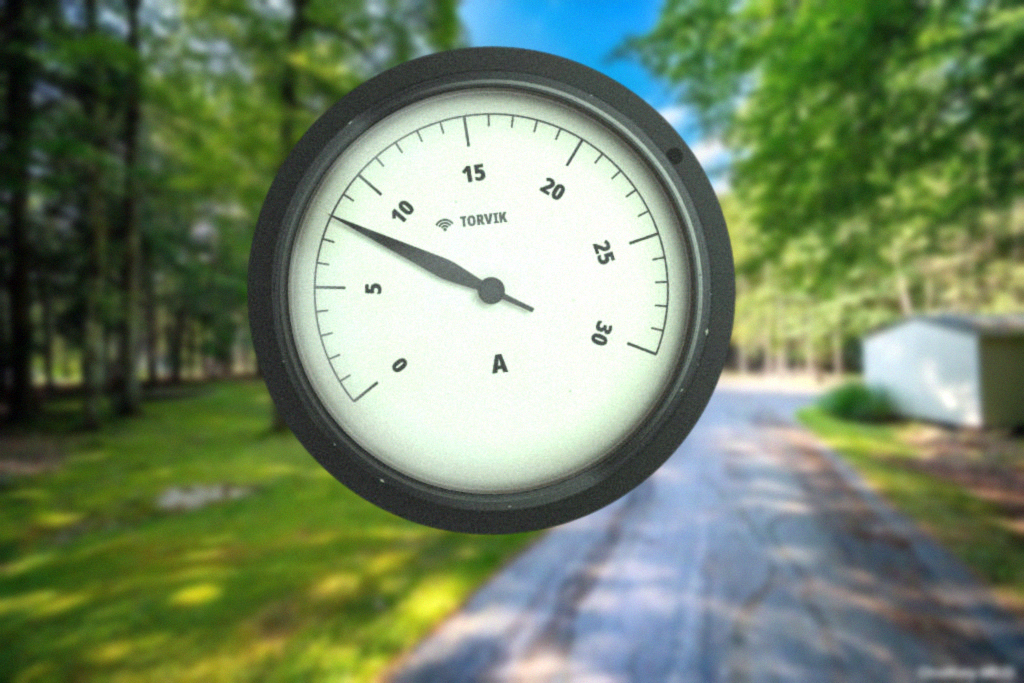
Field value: 8,A
